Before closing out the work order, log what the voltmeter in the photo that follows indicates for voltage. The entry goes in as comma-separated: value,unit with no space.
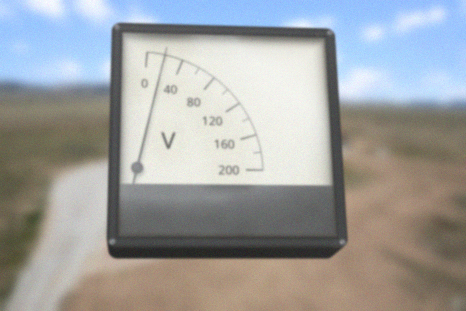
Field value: 20,V
